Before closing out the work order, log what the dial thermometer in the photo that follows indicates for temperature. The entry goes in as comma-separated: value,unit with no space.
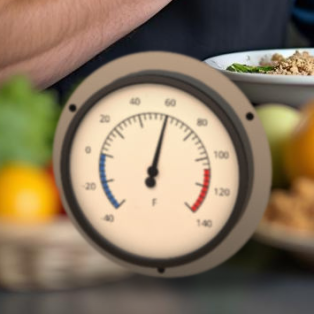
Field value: 60,°F
